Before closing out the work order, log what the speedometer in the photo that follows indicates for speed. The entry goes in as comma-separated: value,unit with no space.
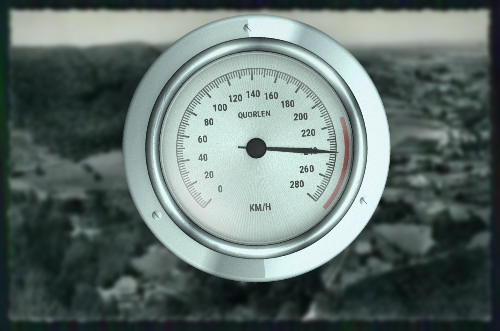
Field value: 240,km/h
